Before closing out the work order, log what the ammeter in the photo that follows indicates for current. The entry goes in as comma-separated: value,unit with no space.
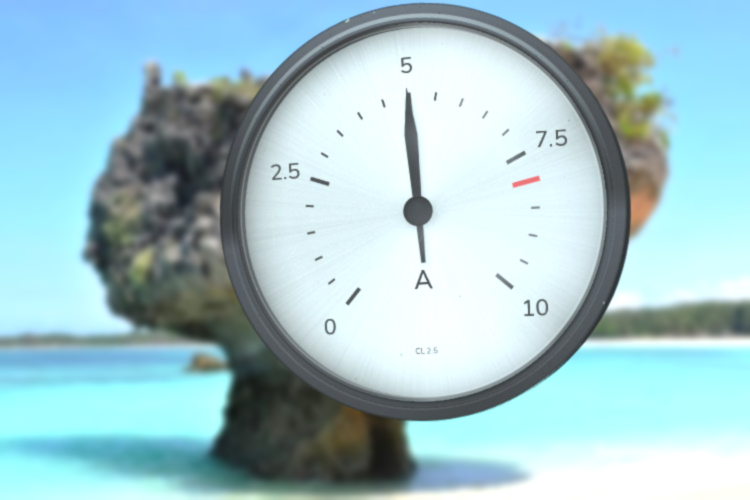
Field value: 5,A
